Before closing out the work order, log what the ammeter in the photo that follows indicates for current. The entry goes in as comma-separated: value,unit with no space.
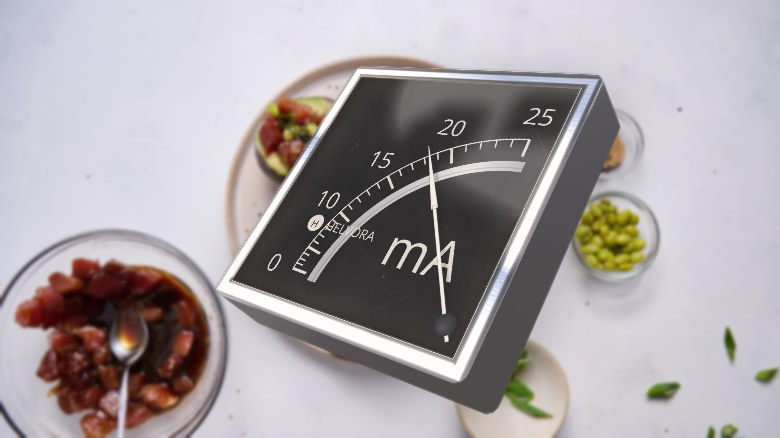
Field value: 18.5,mA
